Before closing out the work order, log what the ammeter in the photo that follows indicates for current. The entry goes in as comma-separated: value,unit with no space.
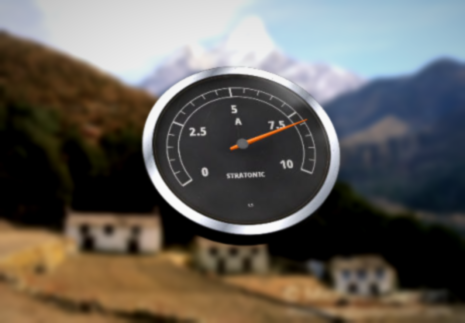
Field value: 8,A
